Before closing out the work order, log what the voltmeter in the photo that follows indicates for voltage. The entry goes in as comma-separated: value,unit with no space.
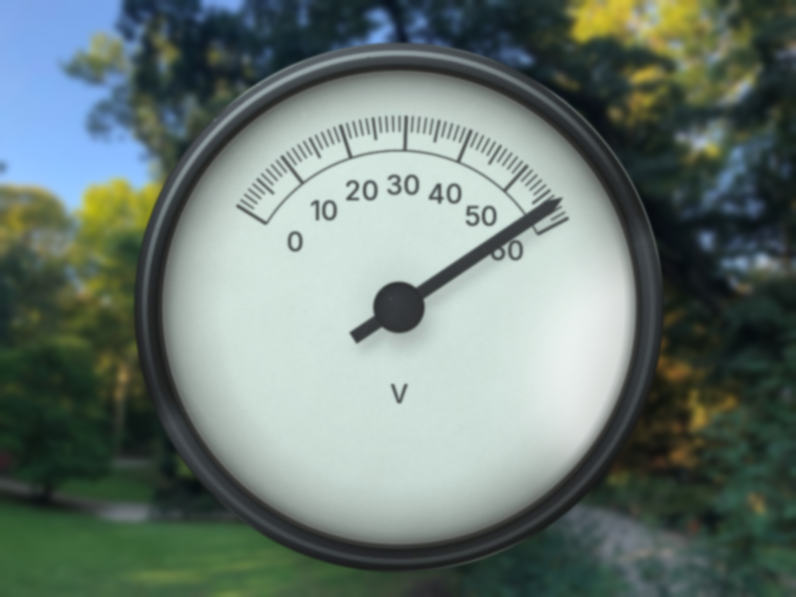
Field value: 57,V
